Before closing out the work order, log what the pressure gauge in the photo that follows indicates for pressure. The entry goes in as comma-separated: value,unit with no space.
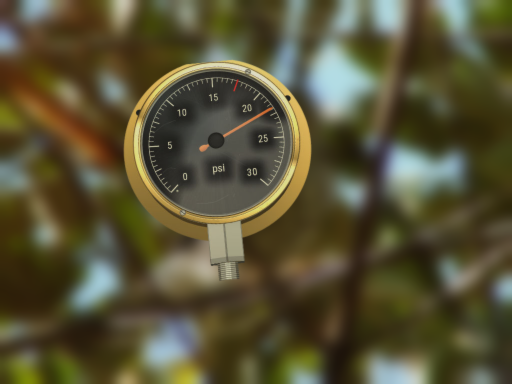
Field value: 22,psi
